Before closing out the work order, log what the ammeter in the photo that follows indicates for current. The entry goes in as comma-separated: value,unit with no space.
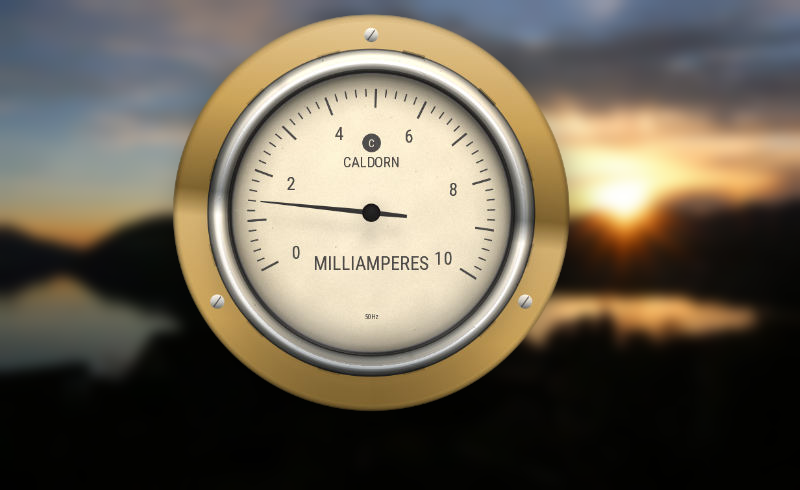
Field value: 1.4,mA
